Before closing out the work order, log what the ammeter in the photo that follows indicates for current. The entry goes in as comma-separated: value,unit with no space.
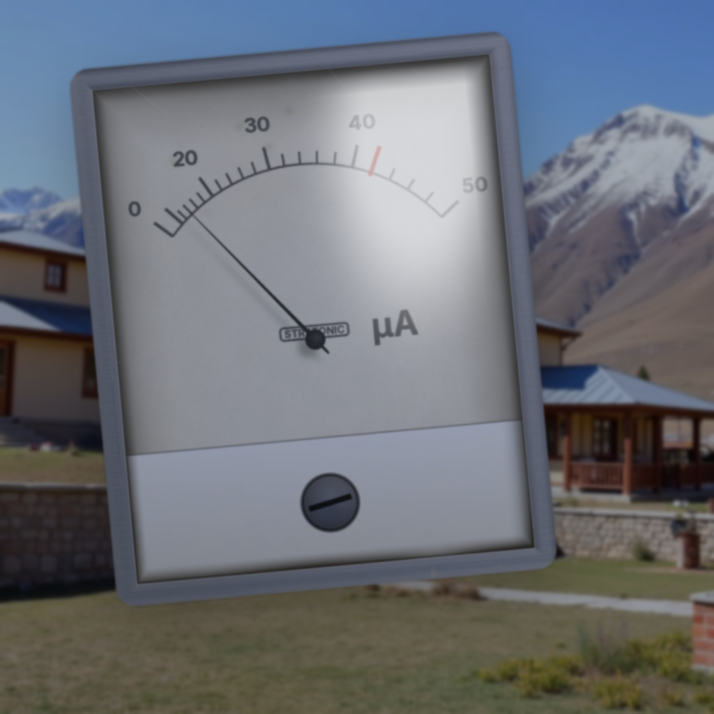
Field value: 14,µA
